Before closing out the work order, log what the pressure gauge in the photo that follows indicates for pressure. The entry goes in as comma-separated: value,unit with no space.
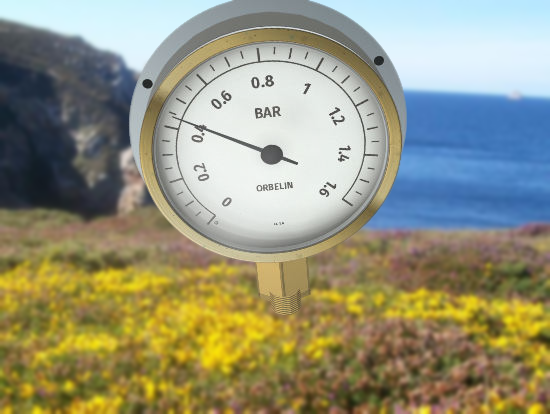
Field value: 0.45,bar
